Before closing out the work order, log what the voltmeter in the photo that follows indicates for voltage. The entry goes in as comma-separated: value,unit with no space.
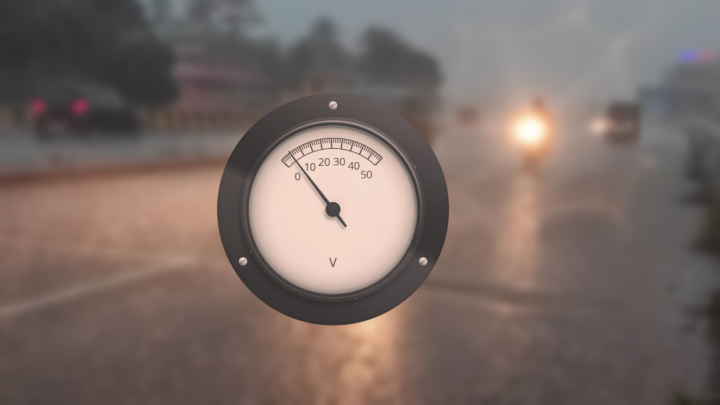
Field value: 5,V
